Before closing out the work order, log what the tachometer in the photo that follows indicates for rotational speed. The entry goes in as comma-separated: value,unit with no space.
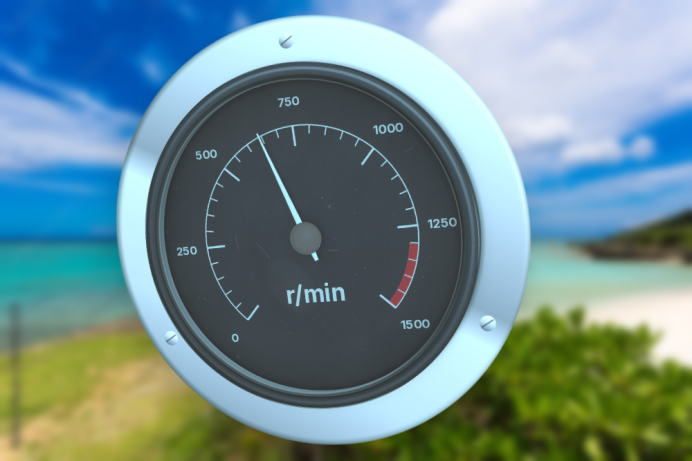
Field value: 650,rpm
